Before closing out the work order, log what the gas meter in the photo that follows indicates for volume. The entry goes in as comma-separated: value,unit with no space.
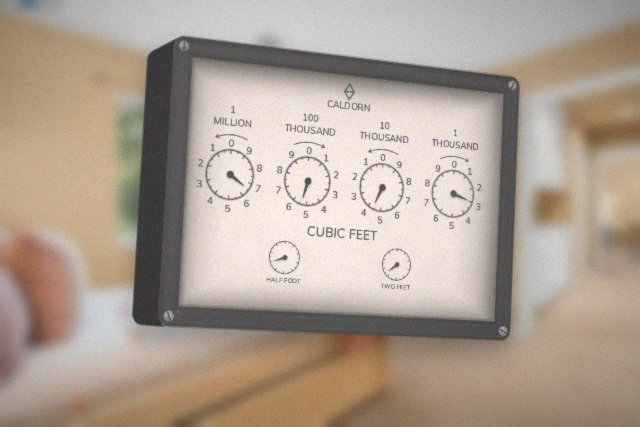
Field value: 654300,ft³
